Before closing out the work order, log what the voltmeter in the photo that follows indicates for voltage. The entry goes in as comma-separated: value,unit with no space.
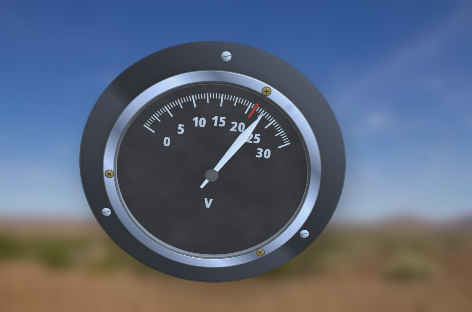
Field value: 22.5,V
